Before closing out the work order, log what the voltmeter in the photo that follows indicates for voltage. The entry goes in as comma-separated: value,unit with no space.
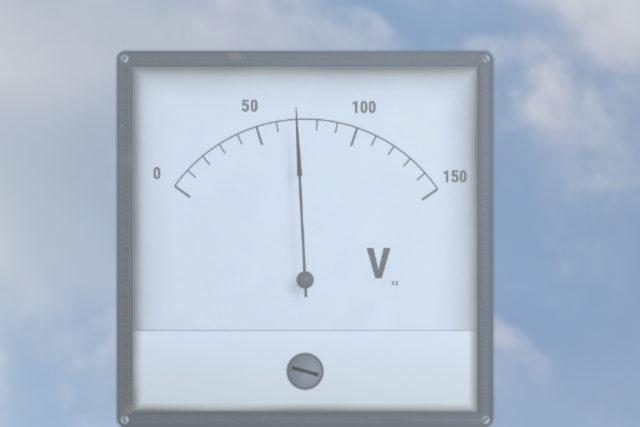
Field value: 70,V
